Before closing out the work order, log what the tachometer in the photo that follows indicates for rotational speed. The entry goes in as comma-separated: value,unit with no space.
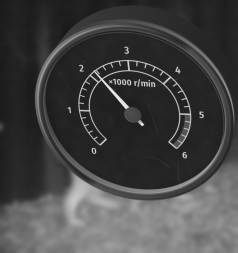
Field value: 2200,rpm
